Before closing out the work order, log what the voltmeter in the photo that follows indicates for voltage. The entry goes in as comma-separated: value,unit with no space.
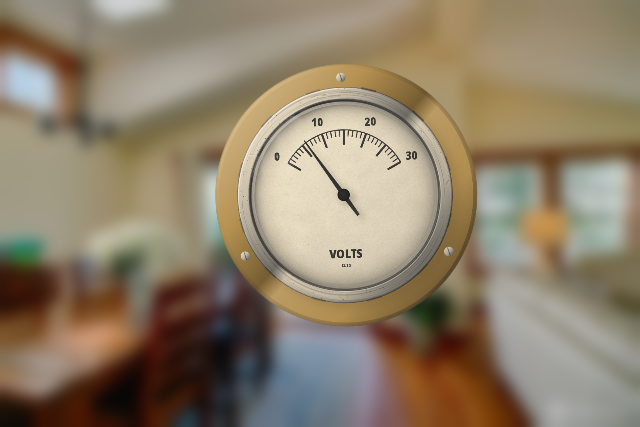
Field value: 6,V
